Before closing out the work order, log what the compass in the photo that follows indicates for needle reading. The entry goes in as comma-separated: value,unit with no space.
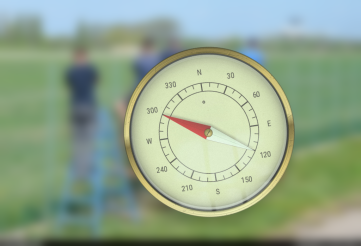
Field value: 300,°
